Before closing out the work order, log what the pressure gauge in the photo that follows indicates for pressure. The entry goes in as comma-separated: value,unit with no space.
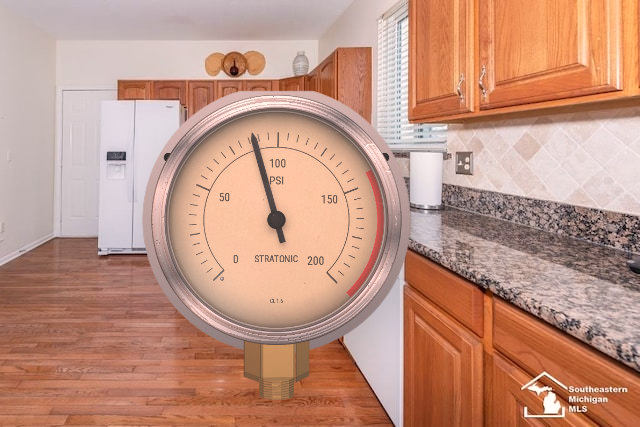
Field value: 87.5,psi
